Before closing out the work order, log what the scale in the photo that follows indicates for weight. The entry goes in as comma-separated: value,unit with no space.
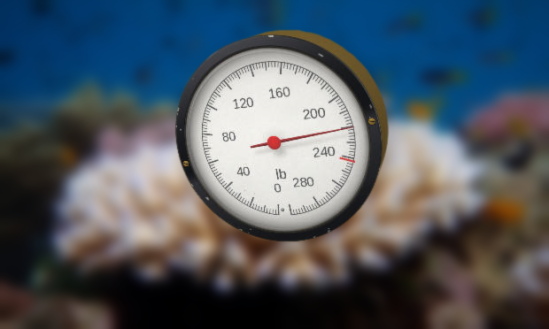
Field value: 220,lb
